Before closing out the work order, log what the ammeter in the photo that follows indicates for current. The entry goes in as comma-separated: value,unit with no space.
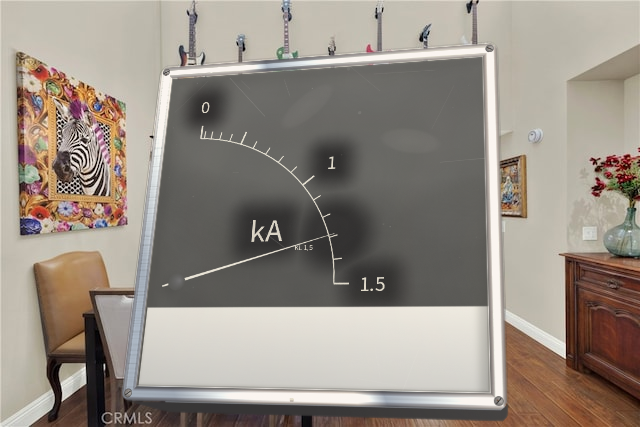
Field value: 1.3,kA
